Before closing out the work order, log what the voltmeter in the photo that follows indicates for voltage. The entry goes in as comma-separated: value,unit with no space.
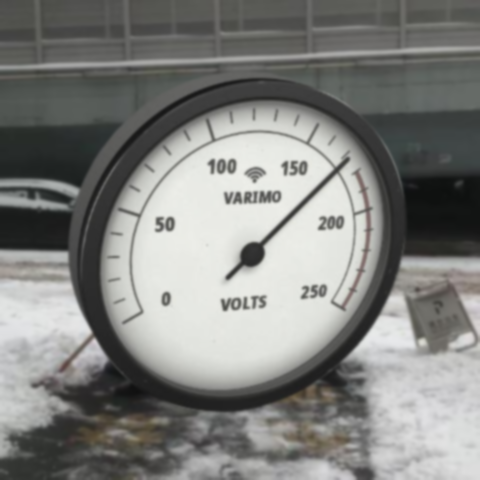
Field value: 170,V
